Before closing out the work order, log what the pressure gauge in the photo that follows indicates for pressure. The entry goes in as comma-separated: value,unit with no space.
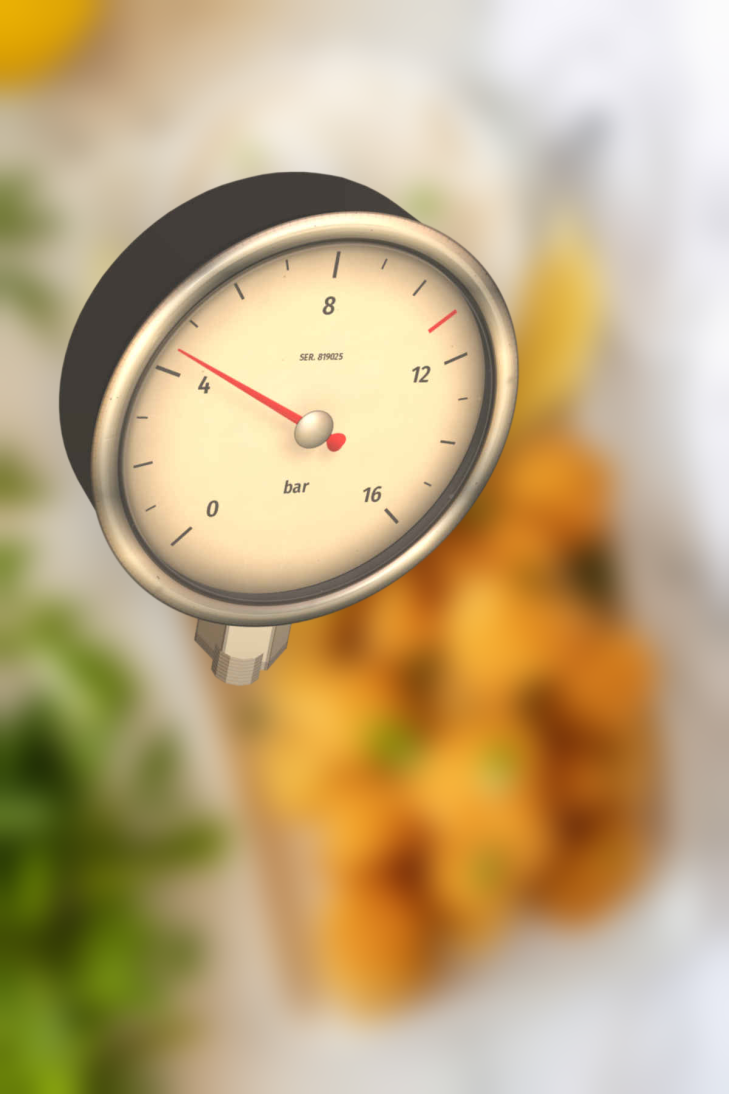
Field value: 4.5,bar
